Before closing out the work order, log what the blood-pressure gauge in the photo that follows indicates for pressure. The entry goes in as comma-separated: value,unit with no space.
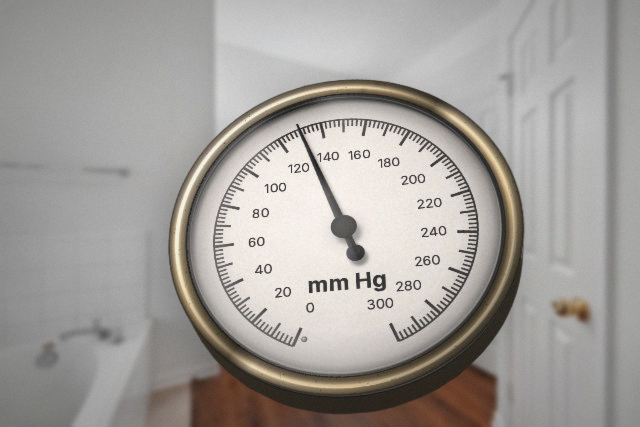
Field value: 130,mmHg
